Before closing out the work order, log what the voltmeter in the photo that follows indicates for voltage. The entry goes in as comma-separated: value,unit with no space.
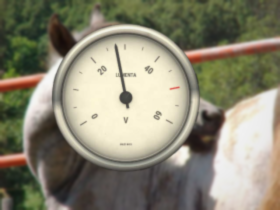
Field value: 27.5,V
